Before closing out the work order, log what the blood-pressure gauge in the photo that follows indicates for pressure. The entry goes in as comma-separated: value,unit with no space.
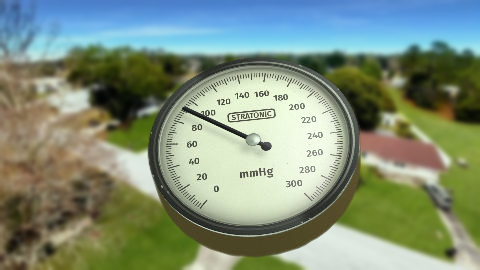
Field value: 90,mmHg
